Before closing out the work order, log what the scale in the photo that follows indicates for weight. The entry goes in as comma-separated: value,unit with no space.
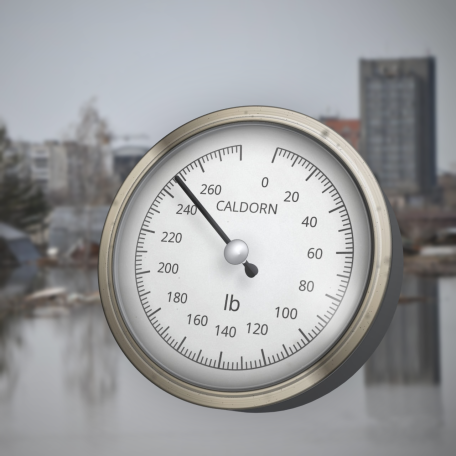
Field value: 248,lb
